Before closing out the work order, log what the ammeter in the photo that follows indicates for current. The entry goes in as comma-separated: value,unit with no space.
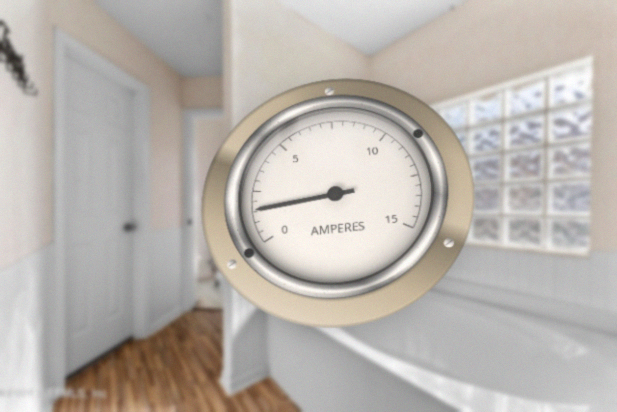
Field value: 1.5,A
